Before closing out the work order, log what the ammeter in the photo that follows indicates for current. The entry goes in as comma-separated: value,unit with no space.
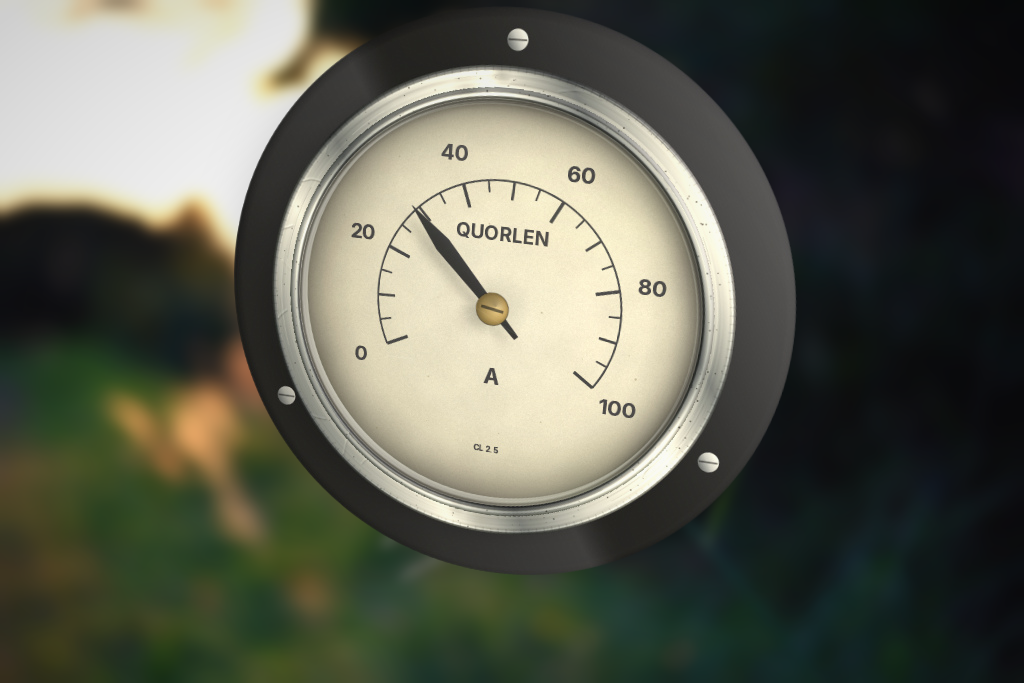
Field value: 30,A
